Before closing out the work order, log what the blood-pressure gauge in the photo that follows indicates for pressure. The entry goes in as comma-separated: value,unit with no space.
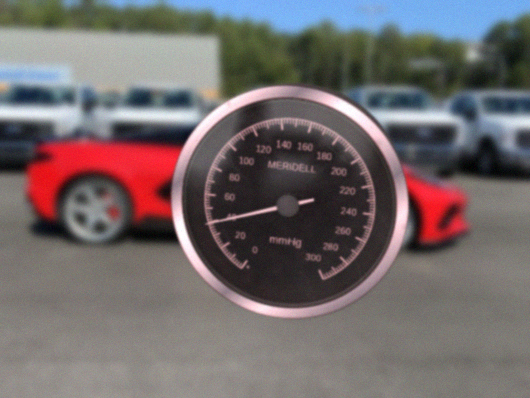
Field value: 40,mmHg
